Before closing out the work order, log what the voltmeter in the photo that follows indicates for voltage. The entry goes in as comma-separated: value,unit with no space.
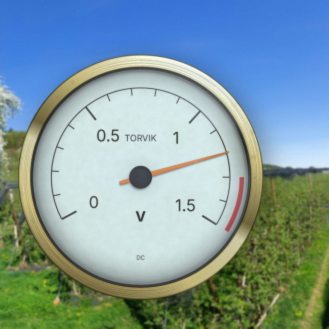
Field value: 1.2,V
